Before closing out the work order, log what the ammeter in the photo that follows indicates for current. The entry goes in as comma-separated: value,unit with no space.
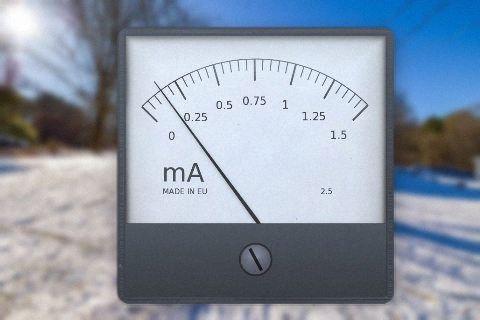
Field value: 0.15,mA
